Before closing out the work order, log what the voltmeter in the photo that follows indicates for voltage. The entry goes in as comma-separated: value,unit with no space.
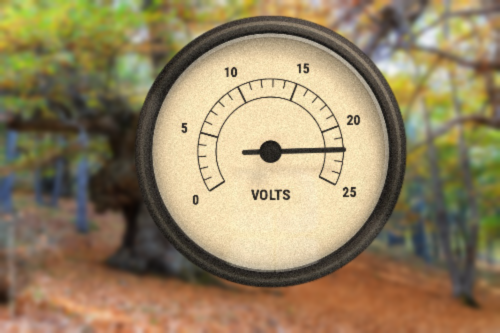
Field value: 22,V
